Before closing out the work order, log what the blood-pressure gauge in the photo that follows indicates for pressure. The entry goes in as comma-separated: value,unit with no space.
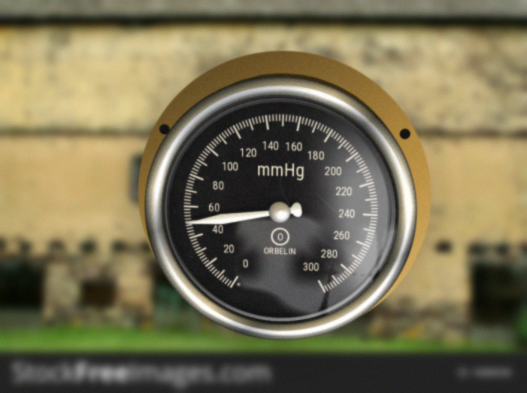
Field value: 50,mmHg
